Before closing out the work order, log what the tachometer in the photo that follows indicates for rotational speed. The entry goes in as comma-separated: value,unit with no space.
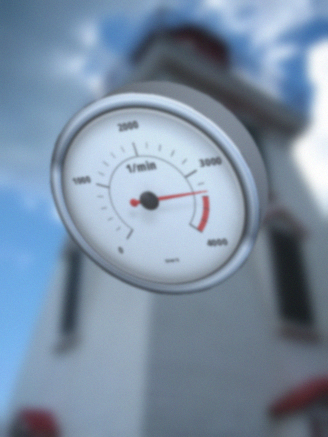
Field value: 3300,rpm
